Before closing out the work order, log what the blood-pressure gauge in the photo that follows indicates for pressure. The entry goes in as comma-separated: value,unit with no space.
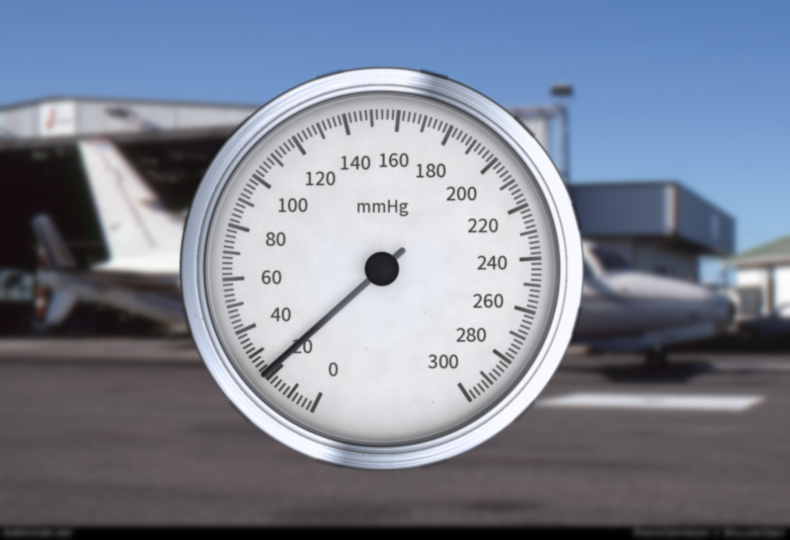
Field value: 22,mmHg
